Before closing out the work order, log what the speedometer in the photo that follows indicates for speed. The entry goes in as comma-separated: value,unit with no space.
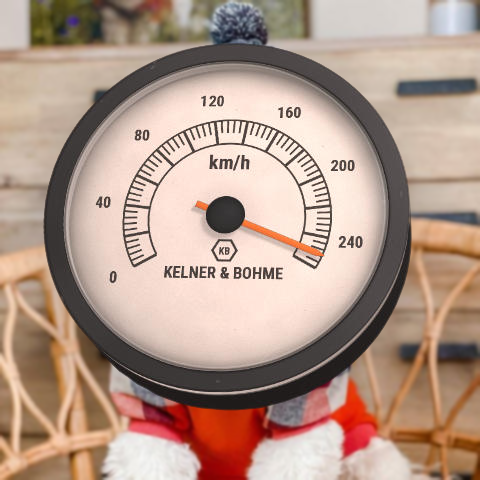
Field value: 252,km/h
